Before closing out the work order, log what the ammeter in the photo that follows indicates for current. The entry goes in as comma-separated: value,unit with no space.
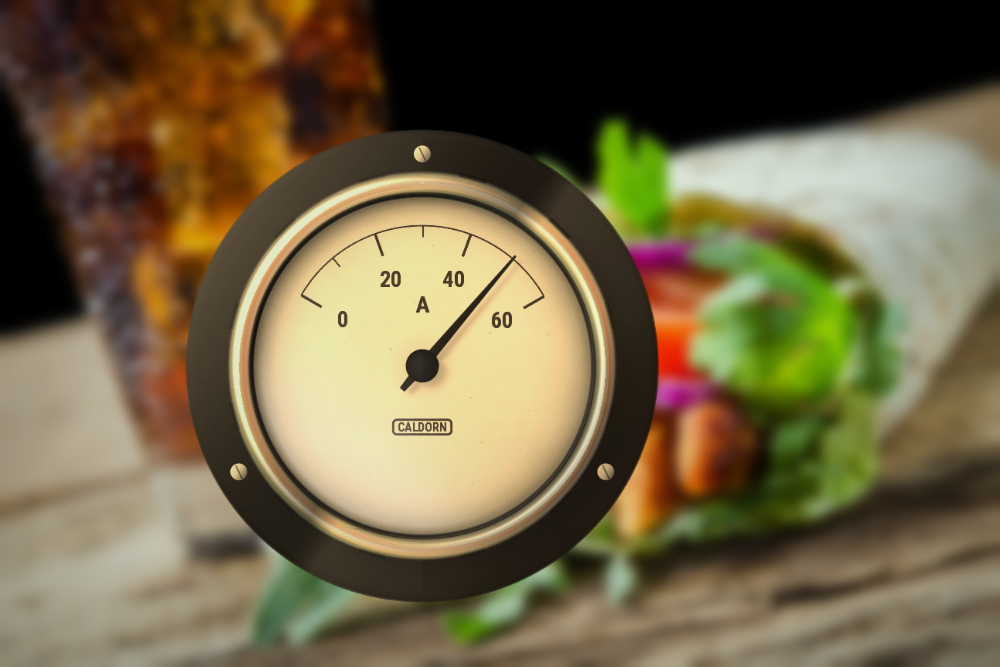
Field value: 50,A
